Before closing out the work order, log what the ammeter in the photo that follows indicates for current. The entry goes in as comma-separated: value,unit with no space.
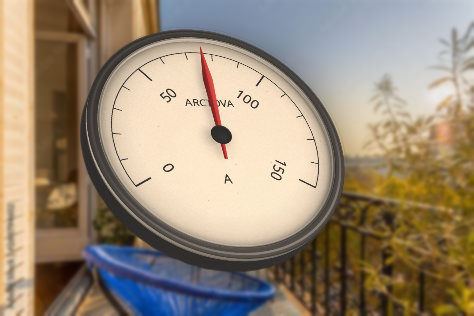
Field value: 75,A
